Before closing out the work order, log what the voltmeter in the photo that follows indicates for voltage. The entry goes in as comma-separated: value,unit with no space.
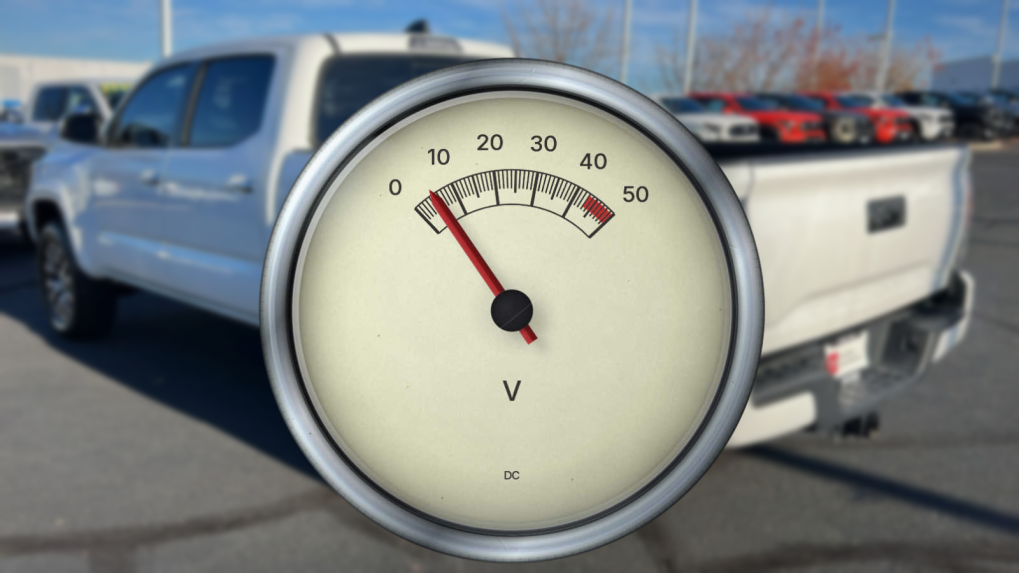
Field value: 5,V
